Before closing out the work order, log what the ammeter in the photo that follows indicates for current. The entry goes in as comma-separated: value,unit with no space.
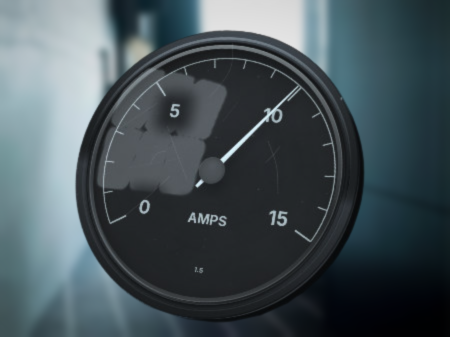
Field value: 10,A
